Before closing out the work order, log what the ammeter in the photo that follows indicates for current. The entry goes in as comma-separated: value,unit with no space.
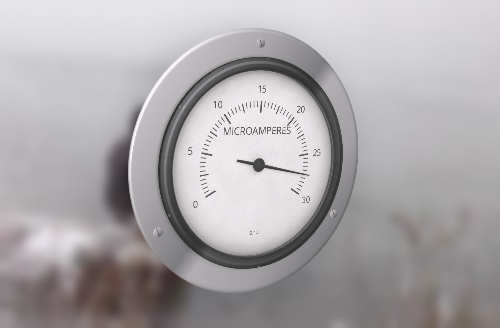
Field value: 27.5,µA
